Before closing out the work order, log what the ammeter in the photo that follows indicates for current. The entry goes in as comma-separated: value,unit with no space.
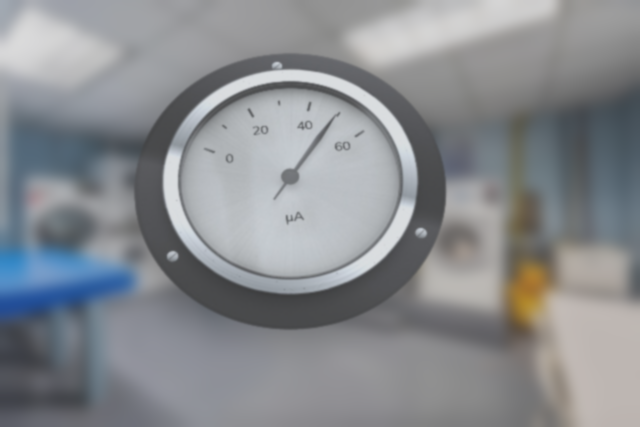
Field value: 50,µA
